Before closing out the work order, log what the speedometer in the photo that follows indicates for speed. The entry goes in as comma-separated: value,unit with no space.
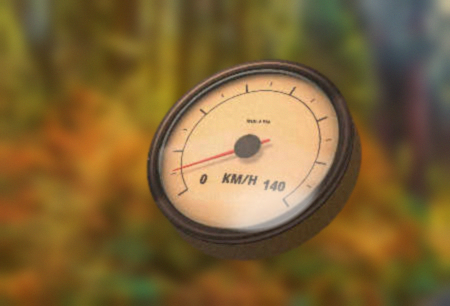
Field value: 10,km/h
